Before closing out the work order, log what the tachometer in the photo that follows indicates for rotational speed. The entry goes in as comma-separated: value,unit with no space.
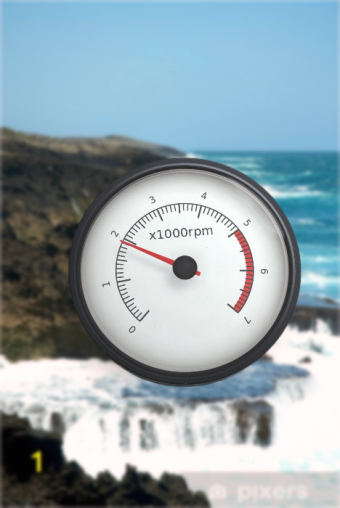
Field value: 1900,rpm
